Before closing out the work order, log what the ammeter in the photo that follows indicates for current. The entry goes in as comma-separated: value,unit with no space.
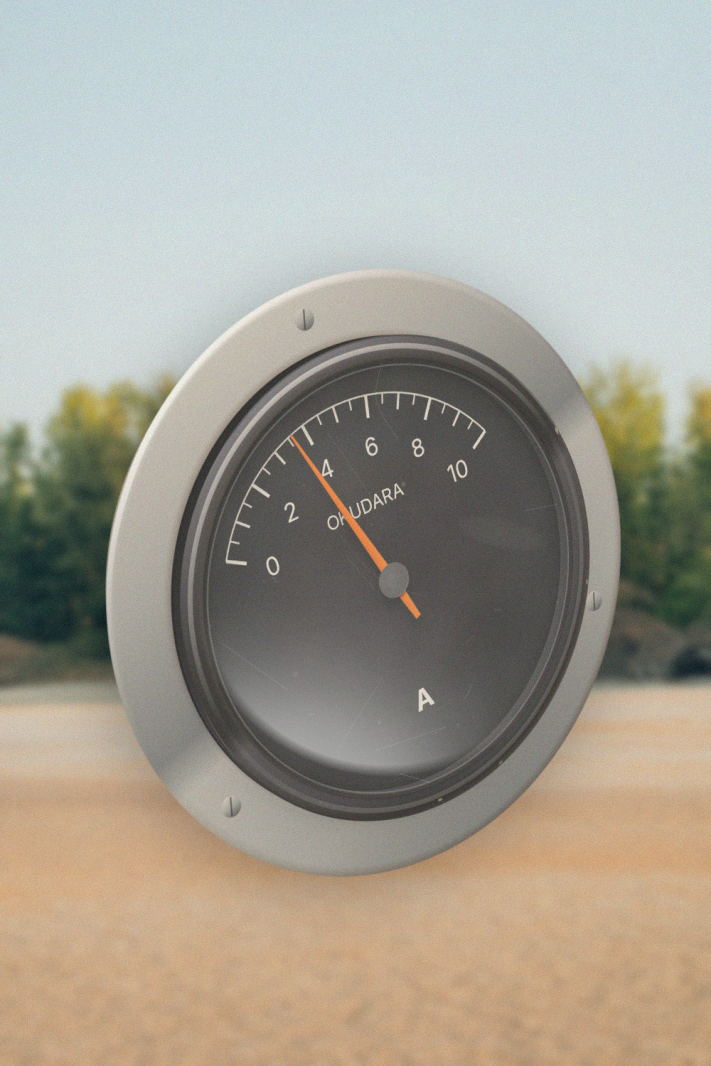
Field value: 3.5,A
